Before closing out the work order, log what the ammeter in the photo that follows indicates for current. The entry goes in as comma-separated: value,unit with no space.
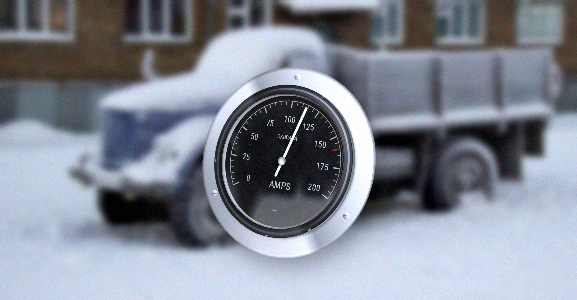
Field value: 115,A
